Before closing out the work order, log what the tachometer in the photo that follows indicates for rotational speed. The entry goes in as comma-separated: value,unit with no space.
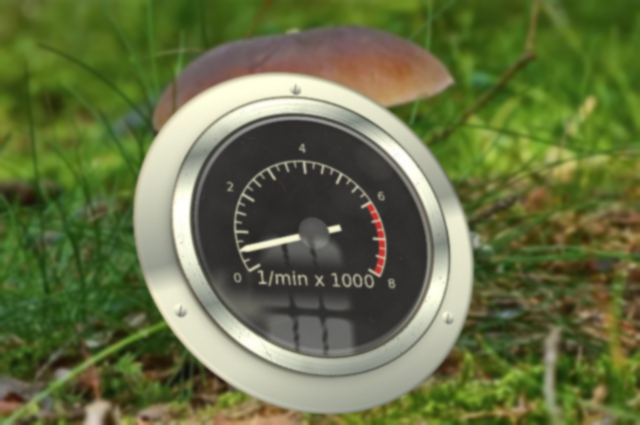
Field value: 500,rpm
